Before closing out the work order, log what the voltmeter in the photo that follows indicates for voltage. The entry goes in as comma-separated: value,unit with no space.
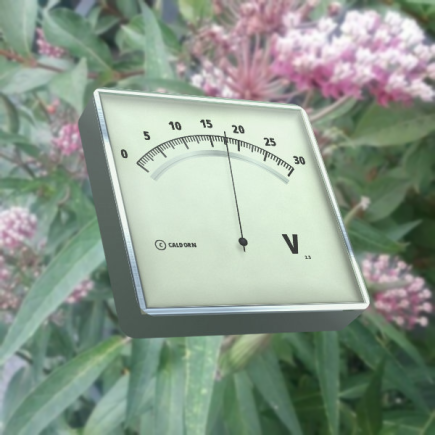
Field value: 17.5,V
